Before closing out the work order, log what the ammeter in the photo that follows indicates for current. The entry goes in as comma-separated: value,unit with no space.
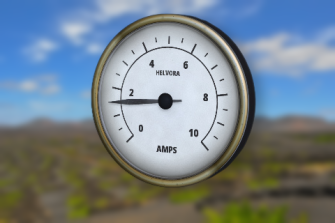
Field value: 1.5,A
